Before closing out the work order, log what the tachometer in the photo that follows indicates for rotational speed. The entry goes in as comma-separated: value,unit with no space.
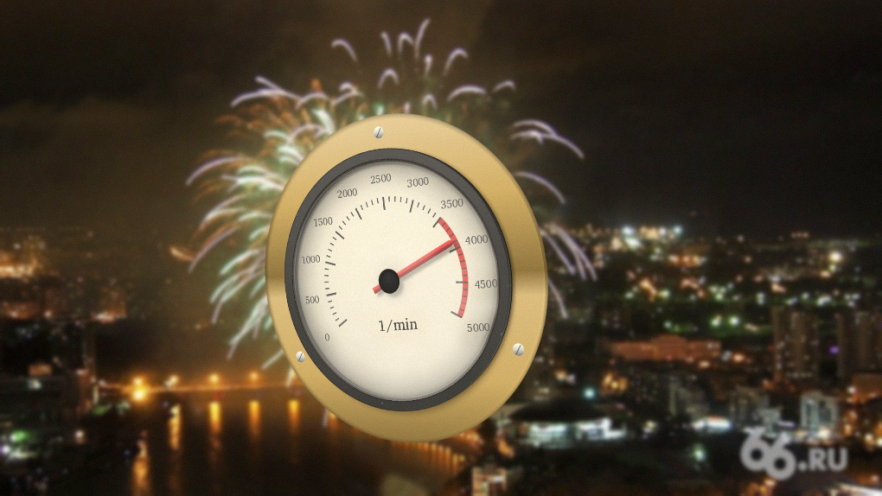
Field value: 3900,rpm
